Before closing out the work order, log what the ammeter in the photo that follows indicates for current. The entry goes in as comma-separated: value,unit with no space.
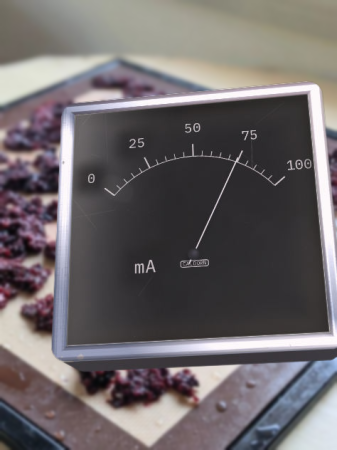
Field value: 75,mA
